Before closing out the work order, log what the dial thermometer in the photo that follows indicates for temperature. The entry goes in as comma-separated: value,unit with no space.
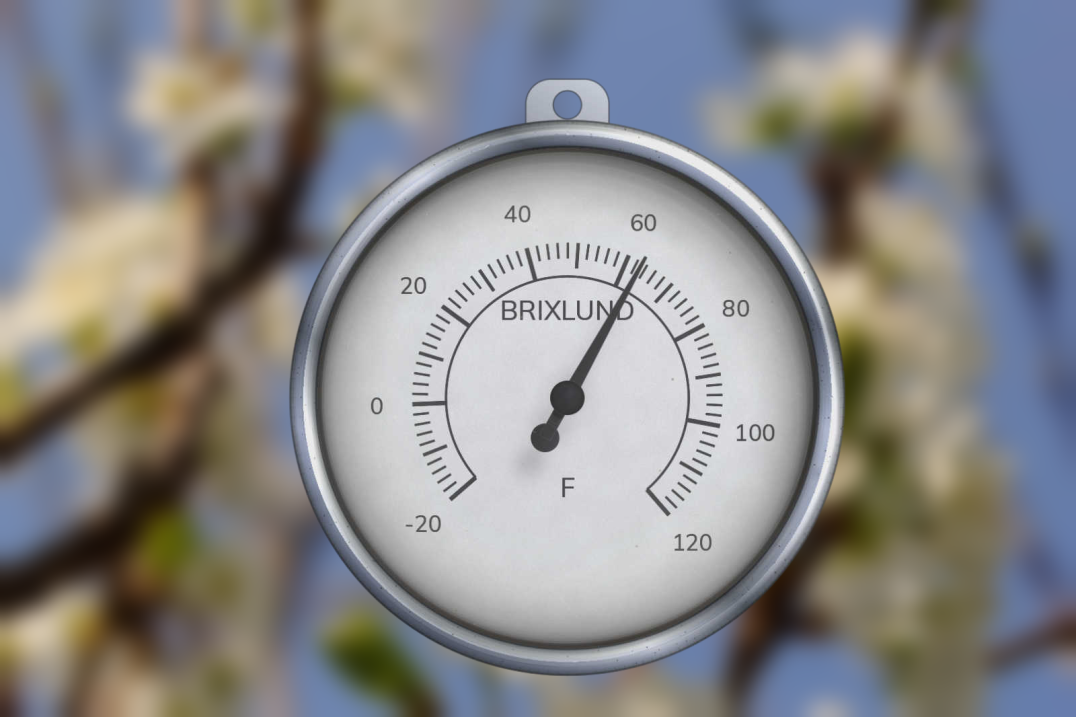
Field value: 63,°F
